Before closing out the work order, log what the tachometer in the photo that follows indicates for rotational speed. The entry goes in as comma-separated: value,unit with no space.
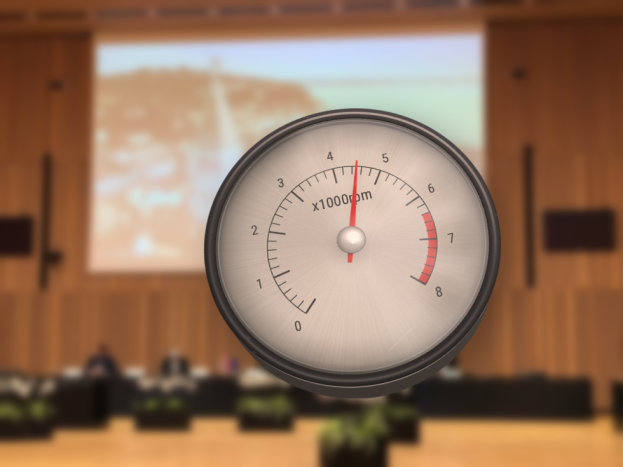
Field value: 4500,rpm
